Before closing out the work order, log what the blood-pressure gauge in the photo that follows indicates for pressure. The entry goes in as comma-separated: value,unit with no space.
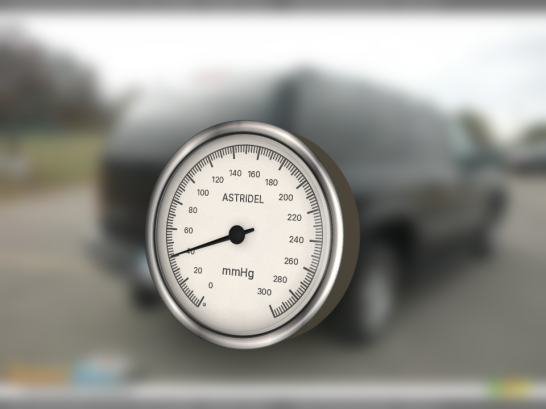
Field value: 40,mmHg
